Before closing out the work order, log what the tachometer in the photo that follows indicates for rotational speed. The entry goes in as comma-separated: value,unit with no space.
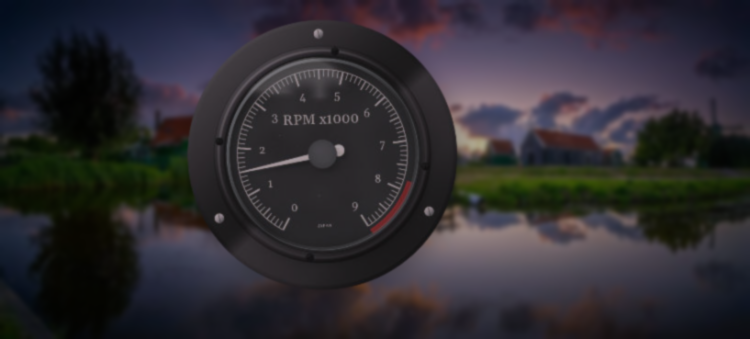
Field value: 1500,rpm
